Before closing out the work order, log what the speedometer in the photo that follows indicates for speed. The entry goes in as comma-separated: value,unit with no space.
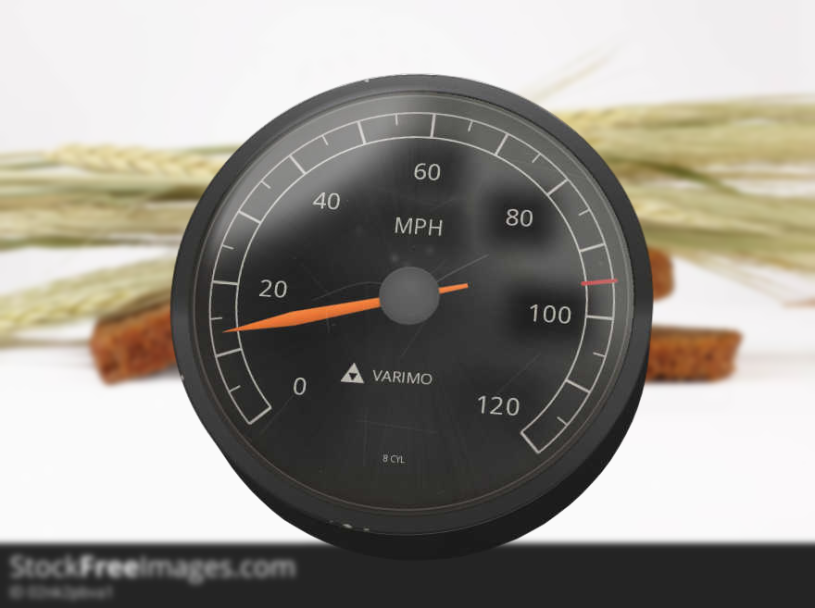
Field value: 12.5,mph
